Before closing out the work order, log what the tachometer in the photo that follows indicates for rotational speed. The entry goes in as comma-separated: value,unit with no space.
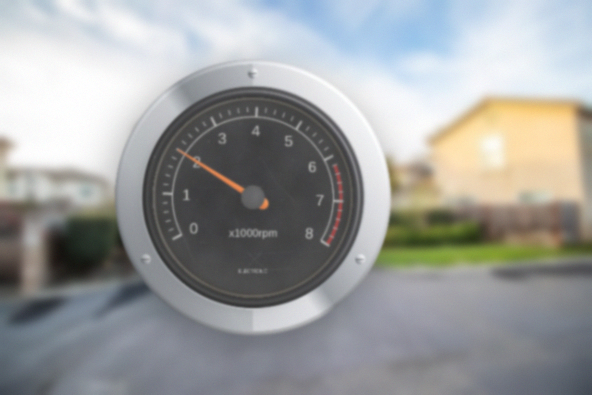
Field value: 2000,rpm
